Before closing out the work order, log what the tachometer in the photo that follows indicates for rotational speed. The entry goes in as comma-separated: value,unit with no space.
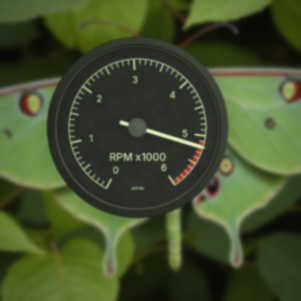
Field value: 5200,rpm
